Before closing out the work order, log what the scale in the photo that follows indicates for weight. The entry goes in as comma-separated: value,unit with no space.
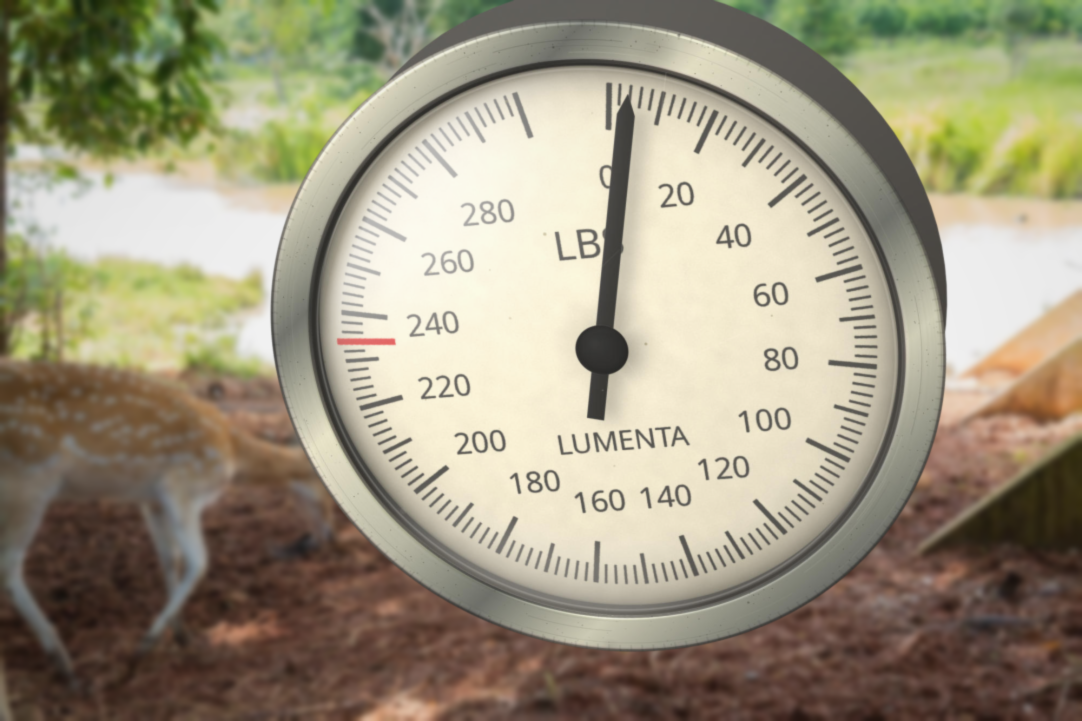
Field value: 4,lb
